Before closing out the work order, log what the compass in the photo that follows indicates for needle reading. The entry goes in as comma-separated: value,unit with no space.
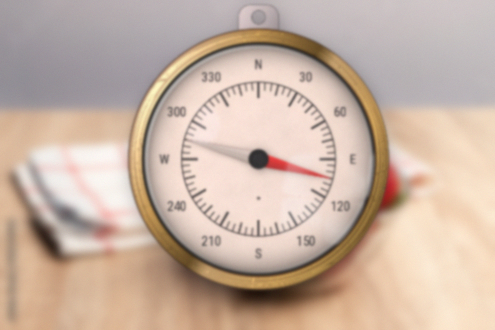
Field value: 105,°
